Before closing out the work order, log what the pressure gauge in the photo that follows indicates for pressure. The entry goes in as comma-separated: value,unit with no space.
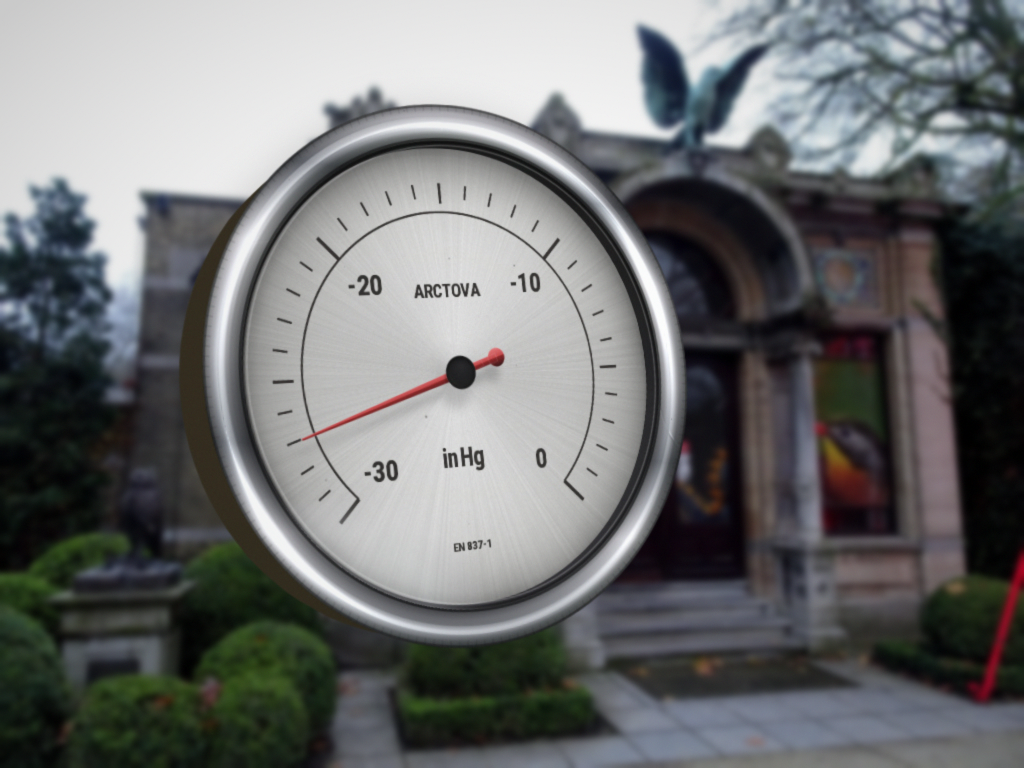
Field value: -27,inHg
